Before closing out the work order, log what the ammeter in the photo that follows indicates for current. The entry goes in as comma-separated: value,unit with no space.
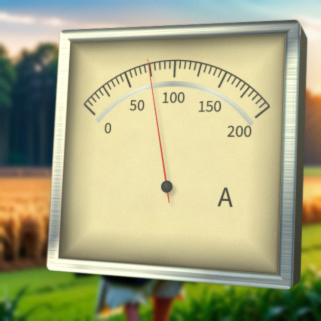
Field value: 75,A
